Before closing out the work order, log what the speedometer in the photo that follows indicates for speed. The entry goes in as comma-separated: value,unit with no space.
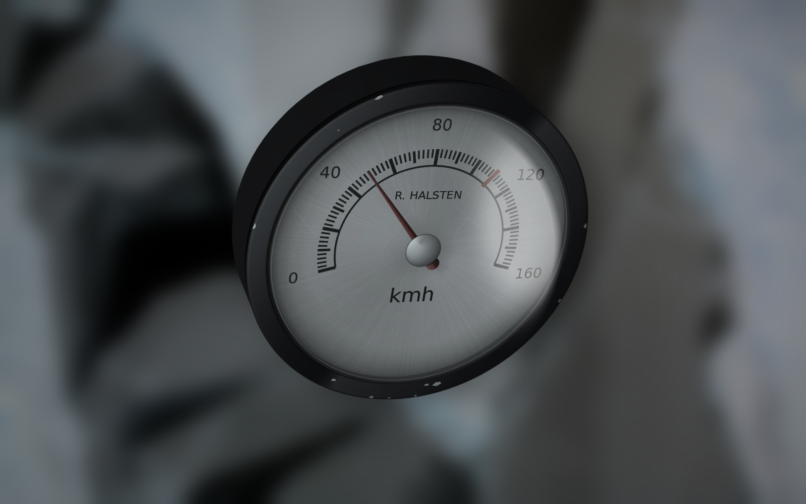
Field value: 50,km/h
